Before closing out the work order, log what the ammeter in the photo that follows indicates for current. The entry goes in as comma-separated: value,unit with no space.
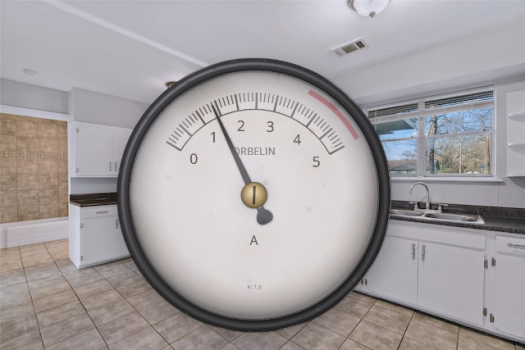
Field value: 1.4,A
